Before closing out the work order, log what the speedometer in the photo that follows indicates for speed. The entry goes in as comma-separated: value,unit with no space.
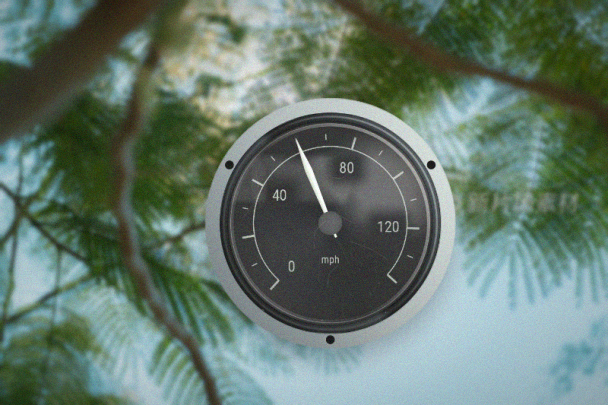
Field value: 60,mph
